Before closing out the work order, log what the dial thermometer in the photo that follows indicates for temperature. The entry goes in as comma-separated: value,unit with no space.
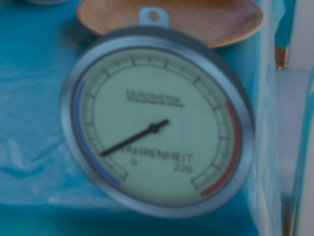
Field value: 20,°F
